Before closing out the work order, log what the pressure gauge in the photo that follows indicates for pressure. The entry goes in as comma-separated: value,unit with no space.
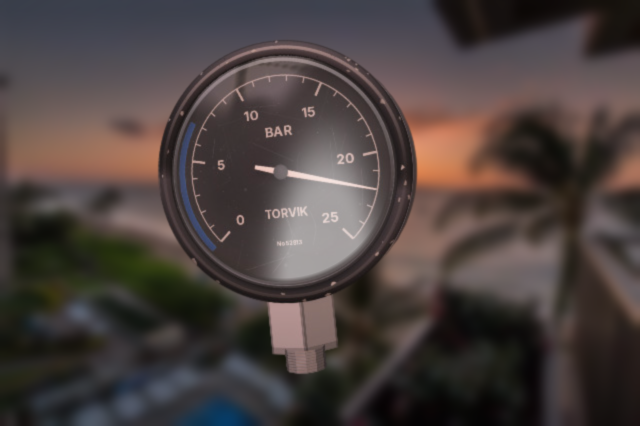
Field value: 22,bar
